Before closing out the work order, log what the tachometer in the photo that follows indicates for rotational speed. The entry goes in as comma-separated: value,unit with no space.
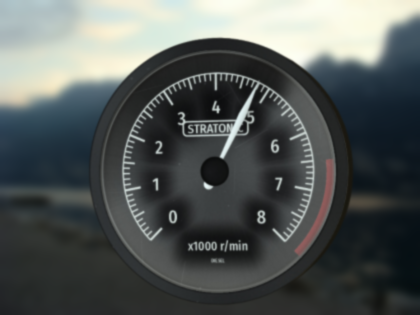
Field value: 4800,rpm
